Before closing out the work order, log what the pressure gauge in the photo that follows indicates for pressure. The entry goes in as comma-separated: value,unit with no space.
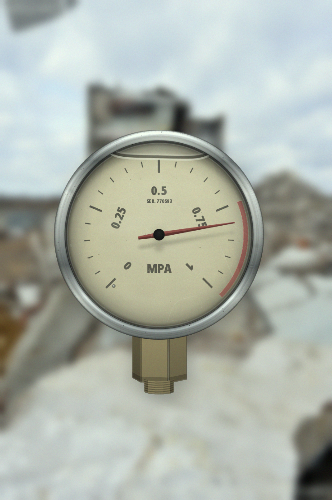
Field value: 0.8,MPa
